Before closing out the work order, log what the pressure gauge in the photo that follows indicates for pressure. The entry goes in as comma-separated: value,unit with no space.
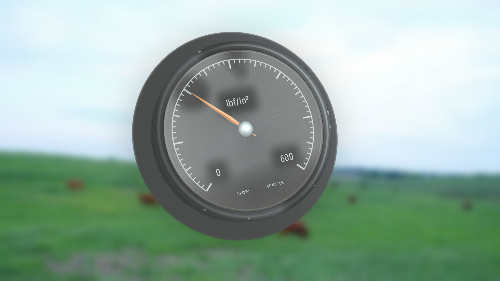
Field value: 200,psi
